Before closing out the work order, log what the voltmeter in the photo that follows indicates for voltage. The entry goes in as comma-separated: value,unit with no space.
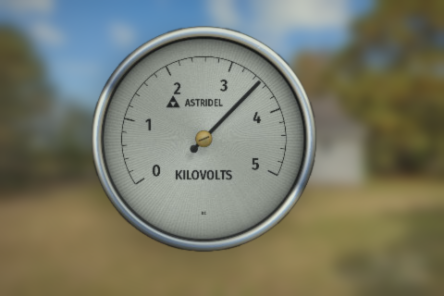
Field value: 3.5,kV
